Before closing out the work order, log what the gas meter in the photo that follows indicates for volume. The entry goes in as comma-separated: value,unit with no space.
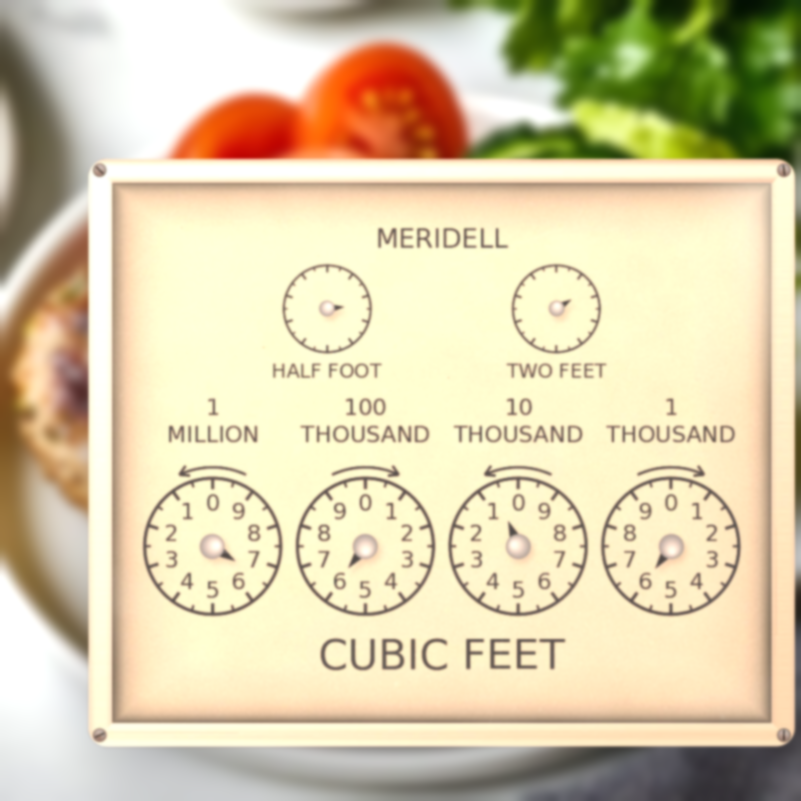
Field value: 660600,ft³
